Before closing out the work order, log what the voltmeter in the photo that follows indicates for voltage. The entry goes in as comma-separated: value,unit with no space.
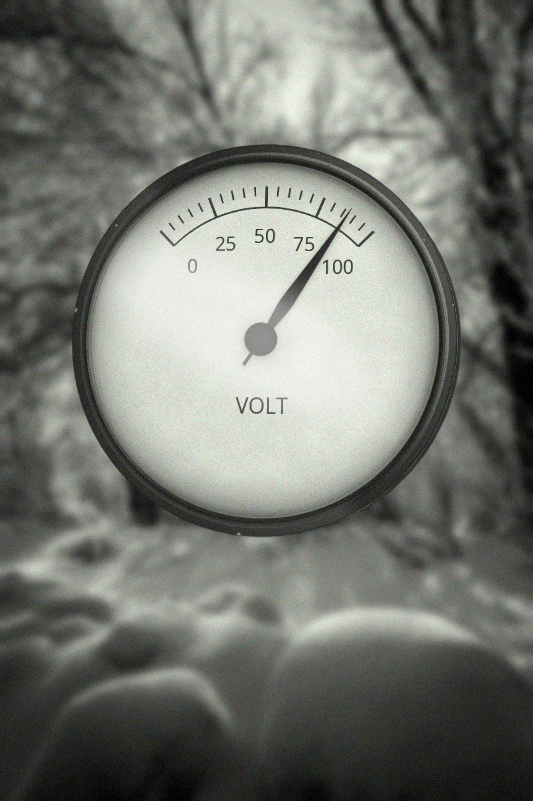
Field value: 87.5,V
